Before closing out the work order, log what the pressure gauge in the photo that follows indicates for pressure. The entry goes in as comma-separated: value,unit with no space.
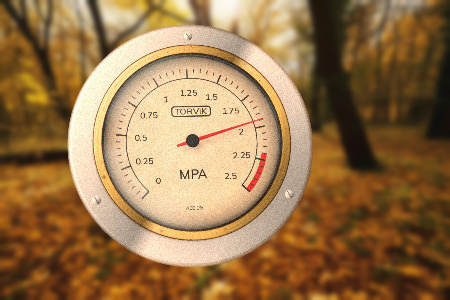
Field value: 1.95,MPa
